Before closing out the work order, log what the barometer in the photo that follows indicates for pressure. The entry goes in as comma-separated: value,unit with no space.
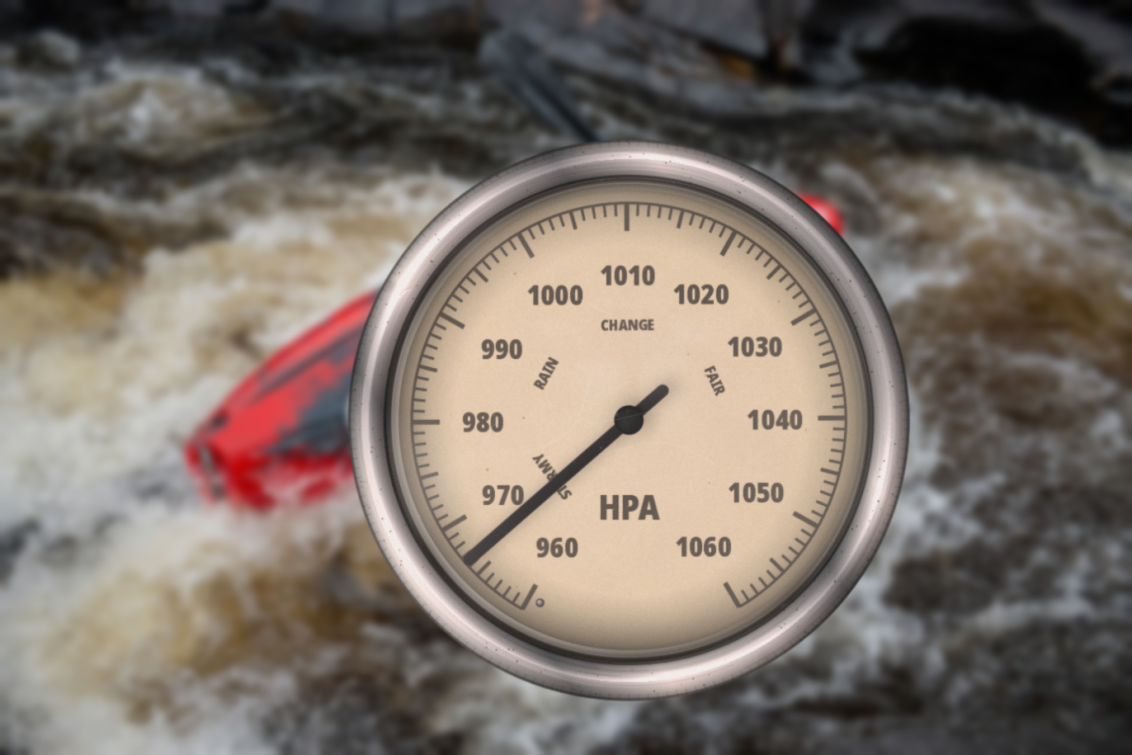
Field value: 966.5,hPa
